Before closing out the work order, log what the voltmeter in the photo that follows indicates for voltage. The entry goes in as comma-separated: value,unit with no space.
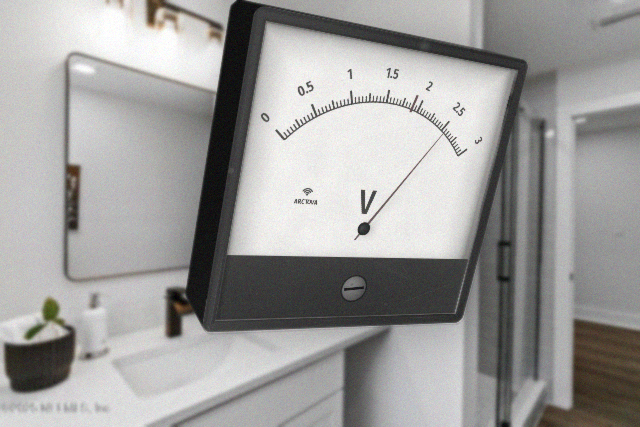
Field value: 2.5,V
